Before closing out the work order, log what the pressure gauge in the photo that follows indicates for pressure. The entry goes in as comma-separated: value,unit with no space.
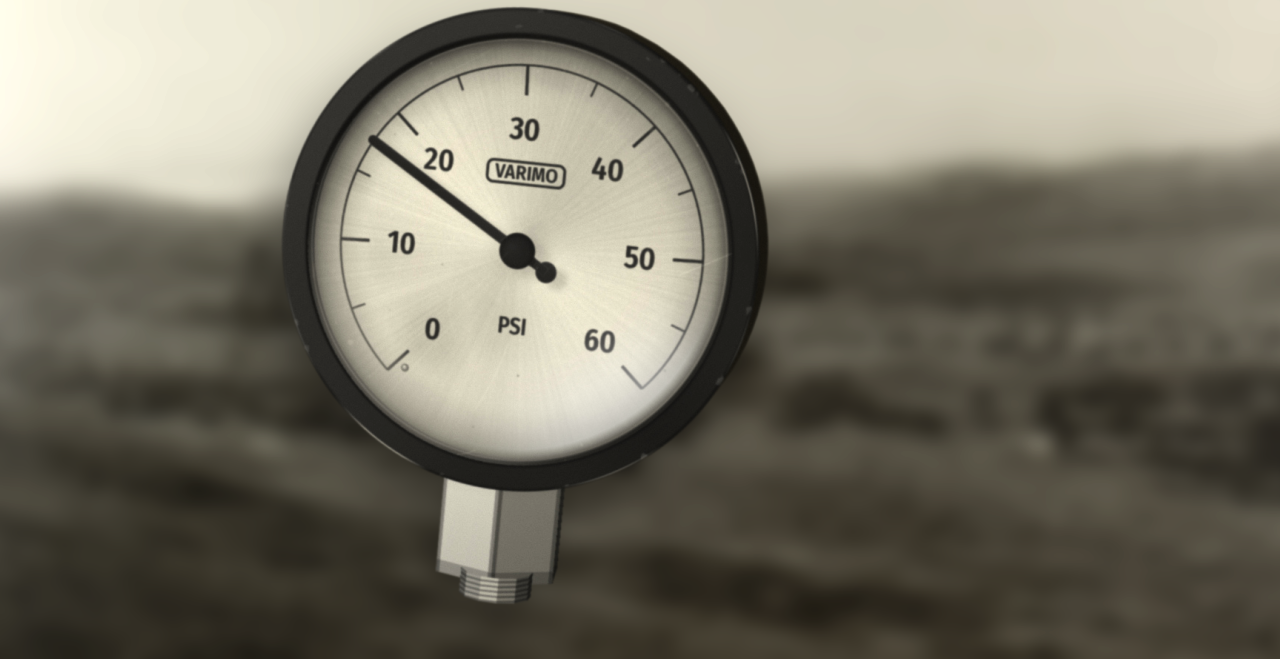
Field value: 17.5,psi
